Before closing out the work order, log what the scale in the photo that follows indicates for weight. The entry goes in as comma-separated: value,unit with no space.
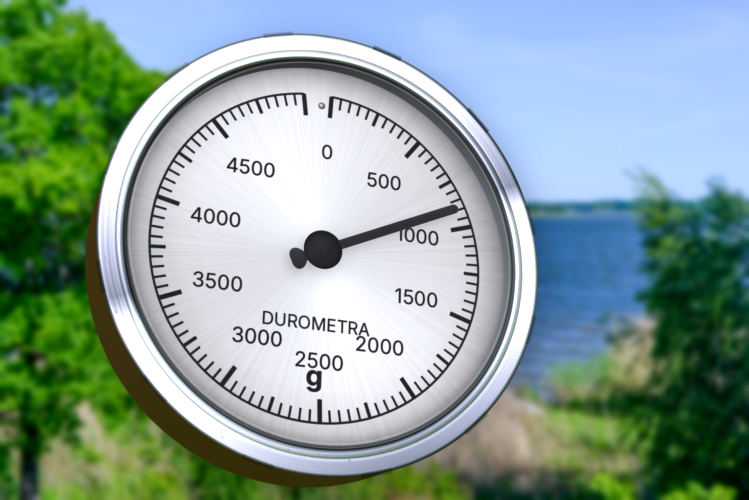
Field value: 900,g
